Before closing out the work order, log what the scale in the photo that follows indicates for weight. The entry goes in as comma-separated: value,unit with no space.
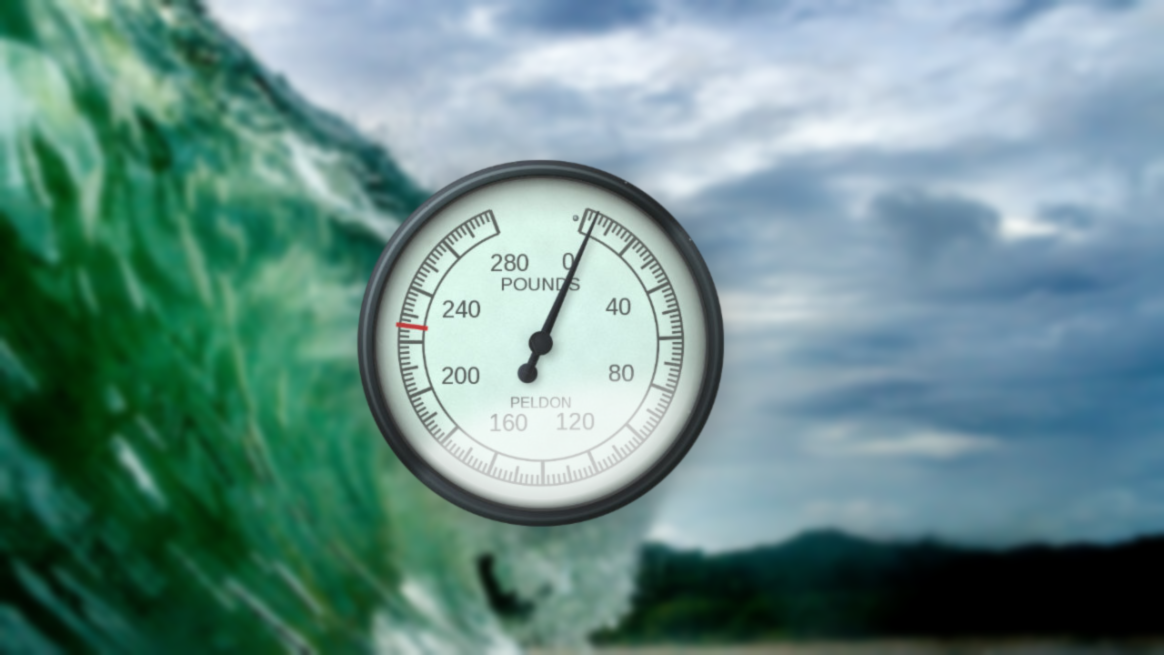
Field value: 4,lb
